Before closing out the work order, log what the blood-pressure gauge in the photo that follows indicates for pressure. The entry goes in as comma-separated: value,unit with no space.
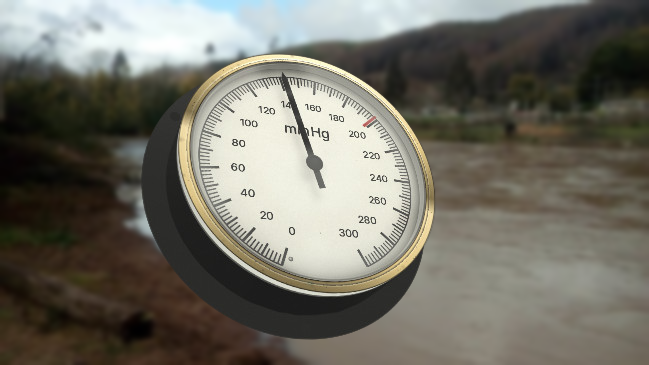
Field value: 140,mmHg
